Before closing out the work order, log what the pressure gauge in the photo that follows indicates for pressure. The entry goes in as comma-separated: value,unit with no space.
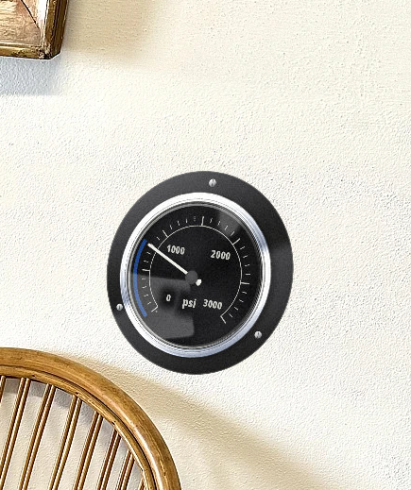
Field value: 800,psi
